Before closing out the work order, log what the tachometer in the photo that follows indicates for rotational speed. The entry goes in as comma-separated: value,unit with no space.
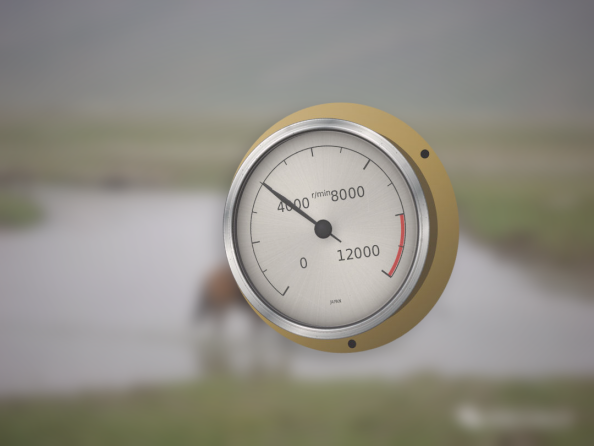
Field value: 4000,rpm
